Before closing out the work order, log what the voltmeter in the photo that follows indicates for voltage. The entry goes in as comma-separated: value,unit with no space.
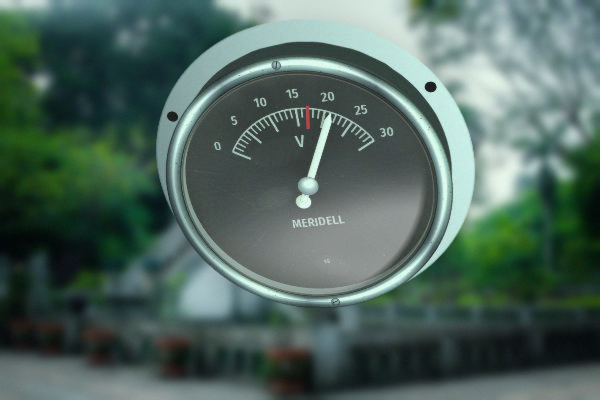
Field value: 21,V
